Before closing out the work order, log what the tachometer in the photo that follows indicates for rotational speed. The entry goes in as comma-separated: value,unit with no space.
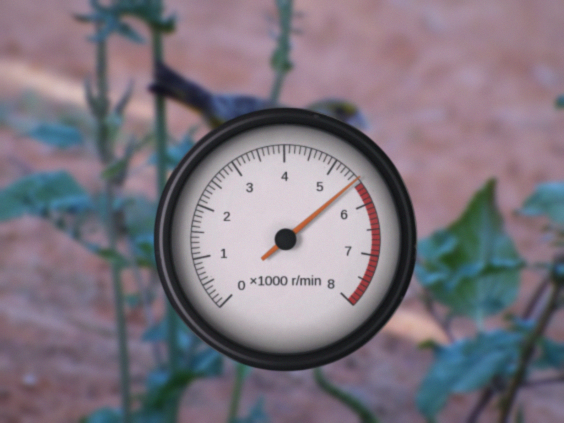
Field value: 5500,rpm
